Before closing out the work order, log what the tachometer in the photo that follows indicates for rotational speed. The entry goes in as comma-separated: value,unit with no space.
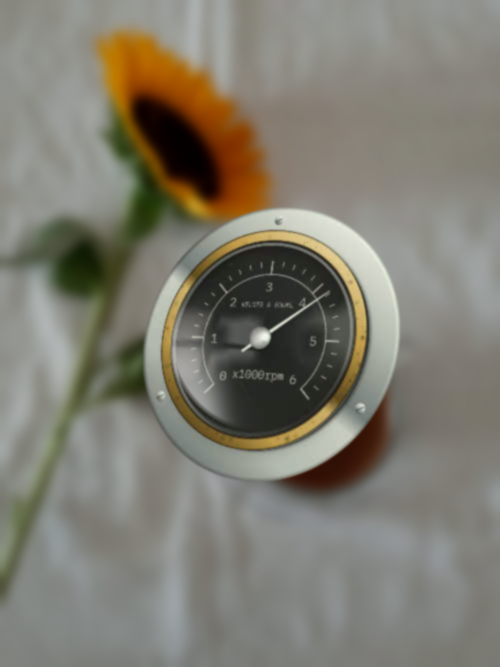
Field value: 4200,rpm
